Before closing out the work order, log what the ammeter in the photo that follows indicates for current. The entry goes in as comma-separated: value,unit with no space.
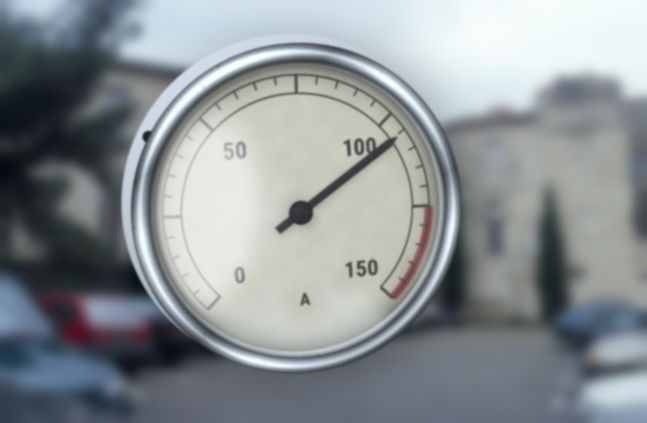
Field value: 105,A
